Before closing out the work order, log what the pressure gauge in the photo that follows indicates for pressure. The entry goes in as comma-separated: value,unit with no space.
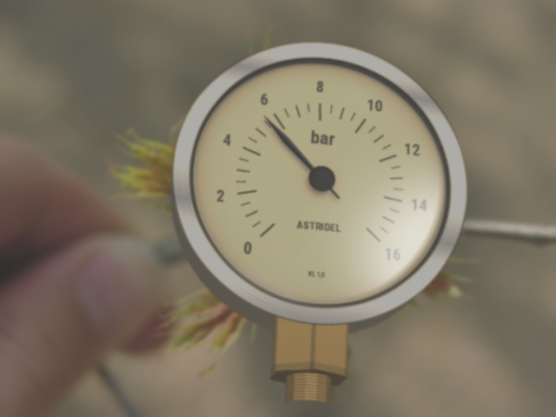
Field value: 5.5,bar
